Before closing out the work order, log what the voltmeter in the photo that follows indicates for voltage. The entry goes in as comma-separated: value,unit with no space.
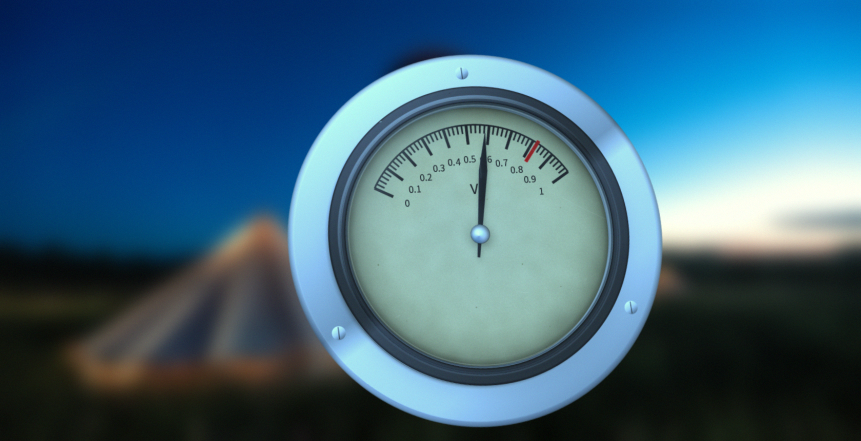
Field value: 0.58,V
